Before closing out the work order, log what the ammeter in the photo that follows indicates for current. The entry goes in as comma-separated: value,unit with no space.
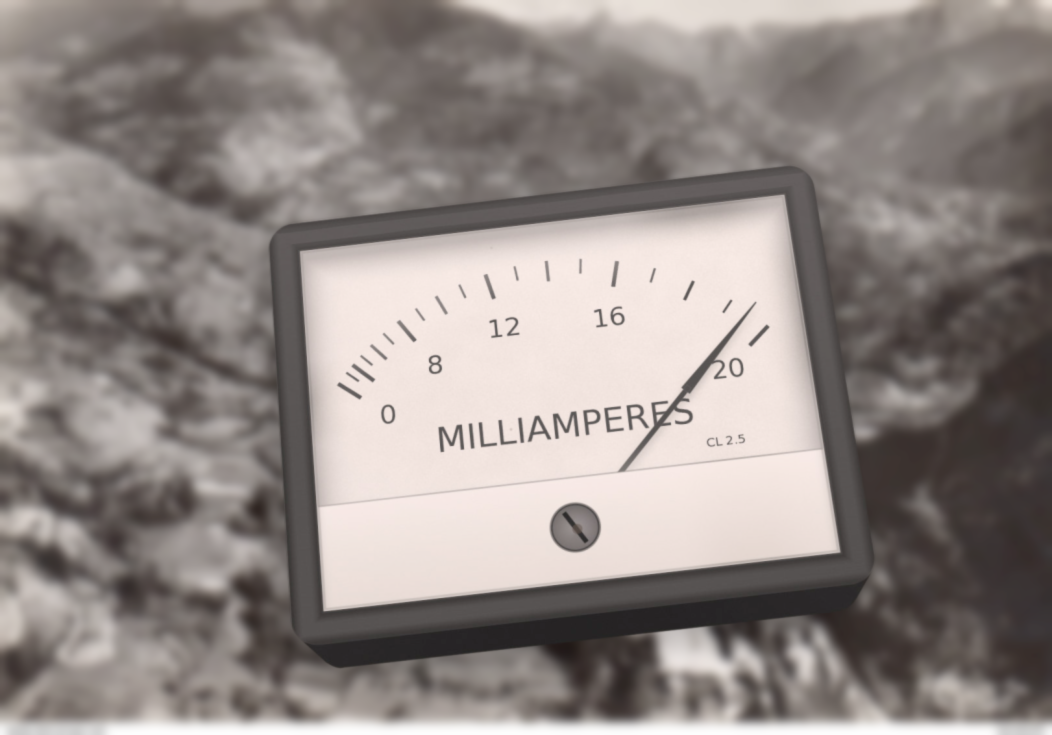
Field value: 19.5,mA
